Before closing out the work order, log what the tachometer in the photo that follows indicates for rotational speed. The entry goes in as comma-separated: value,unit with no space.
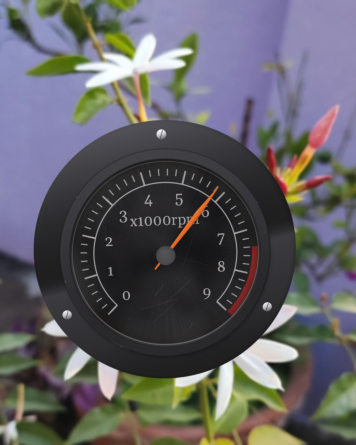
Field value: 5800,rpm
